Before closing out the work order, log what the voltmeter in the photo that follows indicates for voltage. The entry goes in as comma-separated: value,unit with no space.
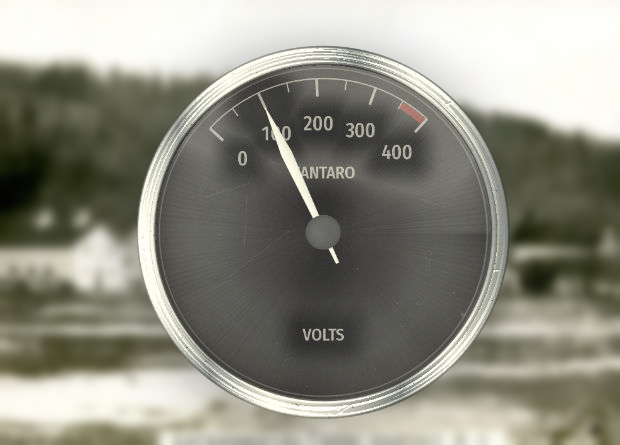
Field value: 100,V
